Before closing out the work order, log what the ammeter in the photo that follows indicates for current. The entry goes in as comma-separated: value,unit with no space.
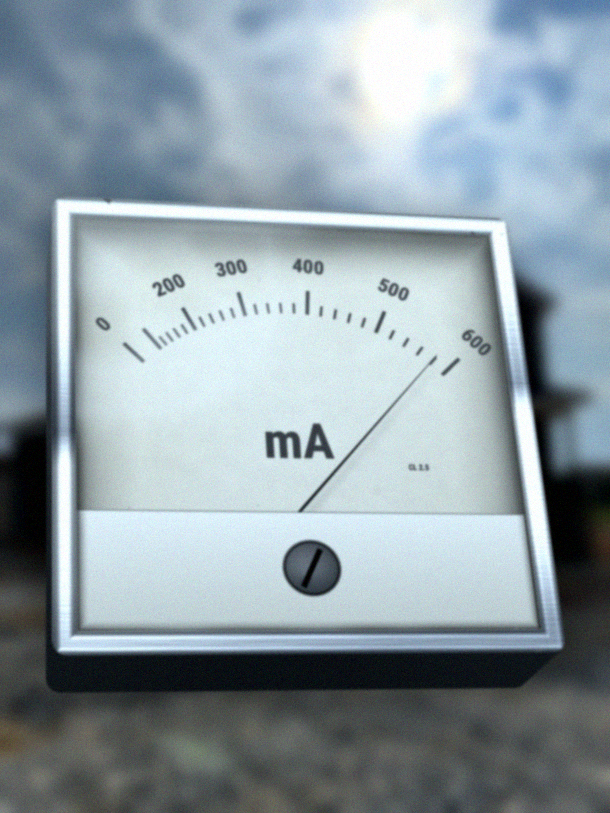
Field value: 580,mA
